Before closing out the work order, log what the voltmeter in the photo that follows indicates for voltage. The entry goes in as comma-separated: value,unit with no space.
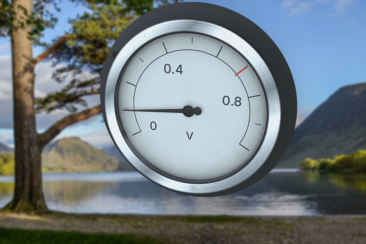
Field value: 0.1,V
